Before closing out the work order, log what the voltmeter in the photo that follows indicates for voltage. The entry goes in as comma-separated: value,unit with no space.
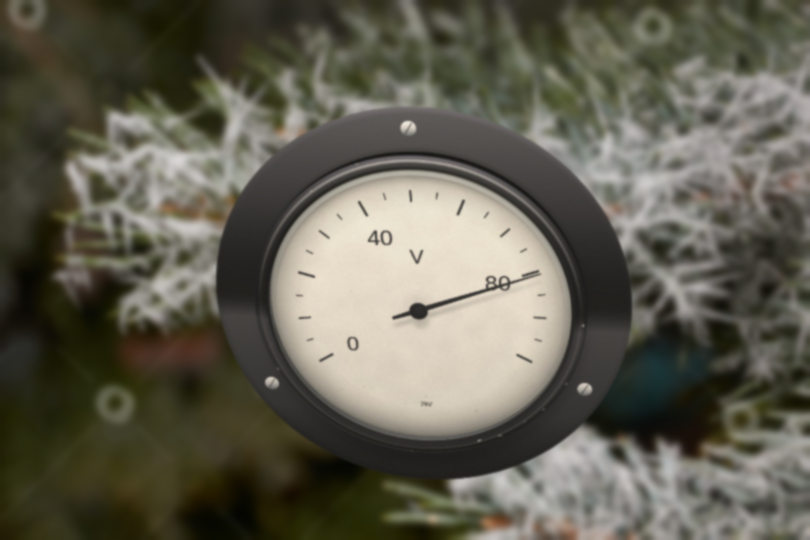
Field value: 80,V
